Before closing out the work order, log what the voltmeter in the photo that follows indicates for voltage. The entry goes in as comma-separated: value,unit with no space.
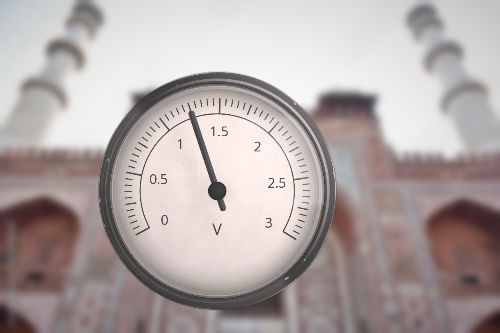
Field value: 1.25,V
